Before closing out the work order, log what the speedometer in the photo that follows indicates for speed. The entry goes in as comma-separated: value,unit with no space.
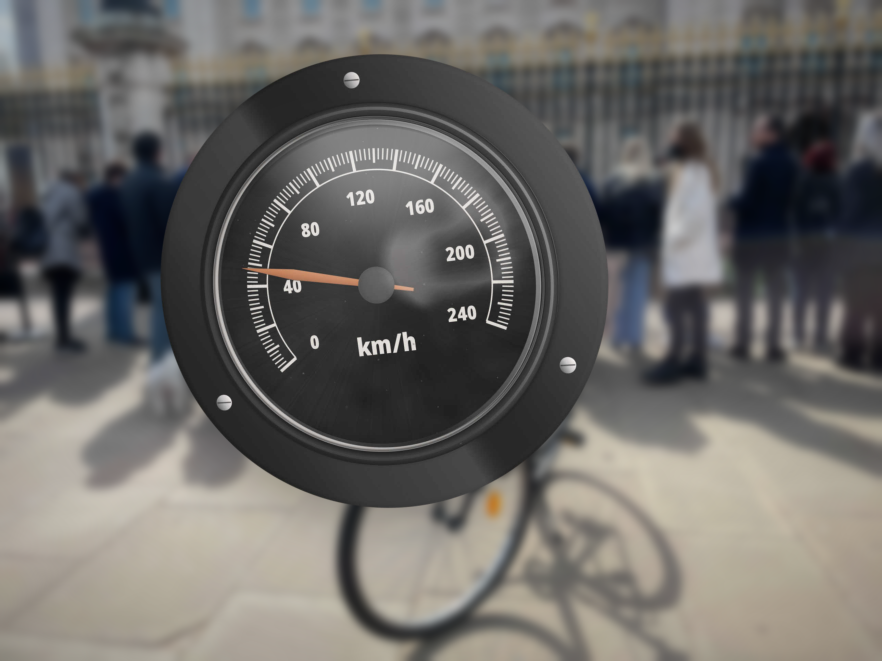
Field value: 48,km/h
